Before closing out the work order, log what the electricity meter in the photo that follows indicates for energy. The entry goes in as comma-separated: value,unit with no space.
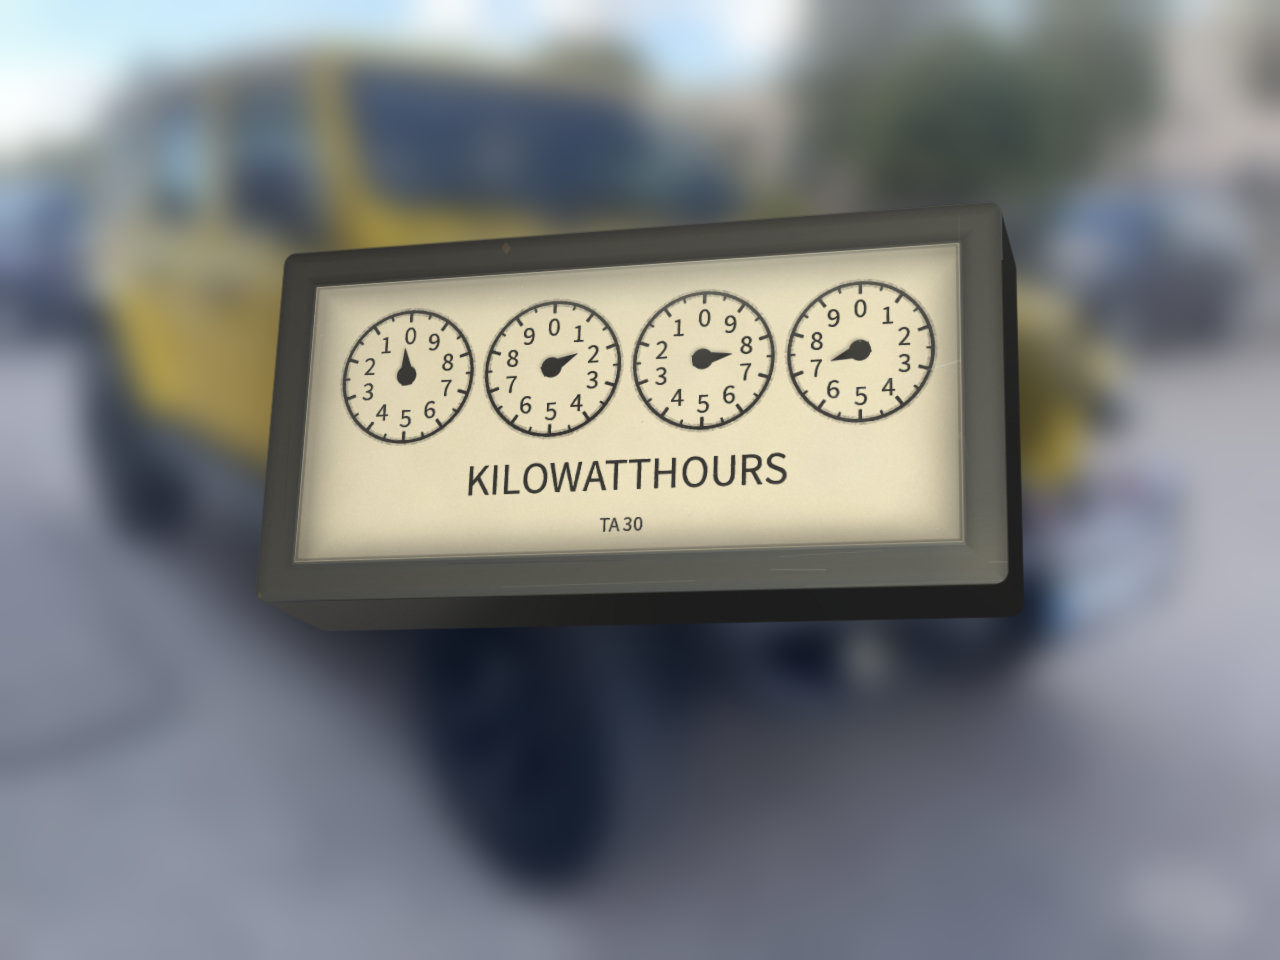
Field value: 177,kWh
